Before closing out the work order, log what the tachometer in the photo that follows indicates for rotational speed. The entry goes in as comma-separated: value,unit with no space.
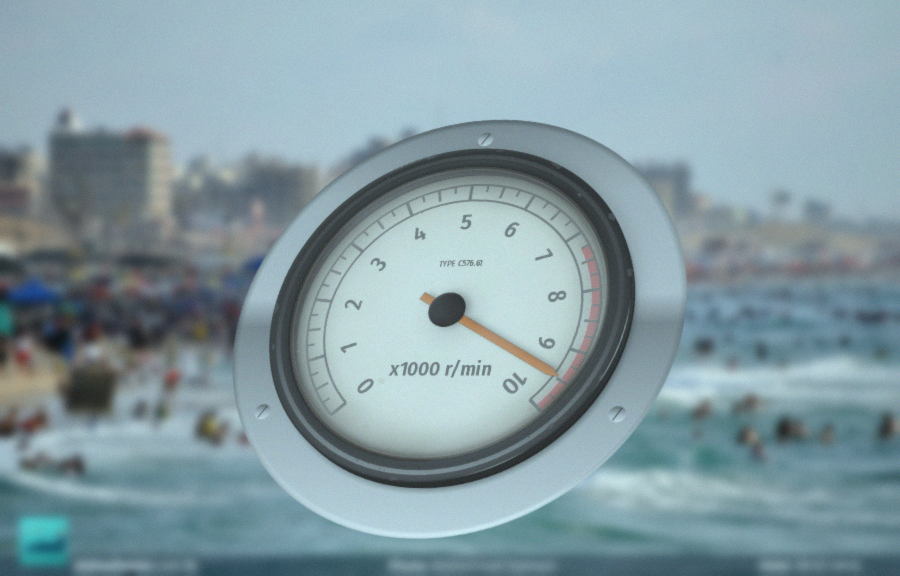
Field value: 9500,rpm
